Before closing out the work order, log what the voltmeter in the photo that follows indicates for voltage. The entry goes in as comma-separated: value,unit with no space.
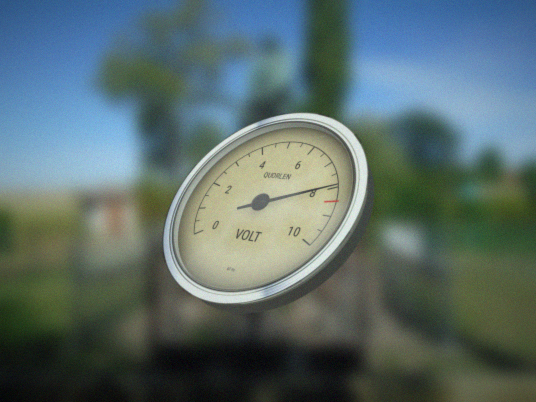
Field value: 8,V
